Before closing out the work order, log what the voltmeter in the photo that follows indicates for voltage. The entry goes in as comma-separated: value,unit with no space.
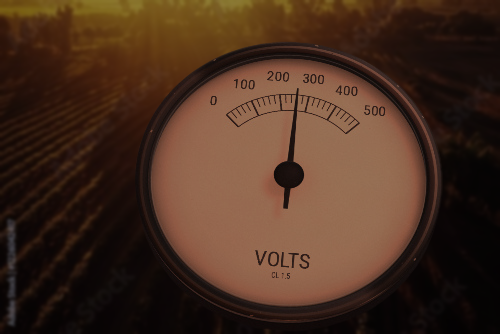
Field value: 260,V
